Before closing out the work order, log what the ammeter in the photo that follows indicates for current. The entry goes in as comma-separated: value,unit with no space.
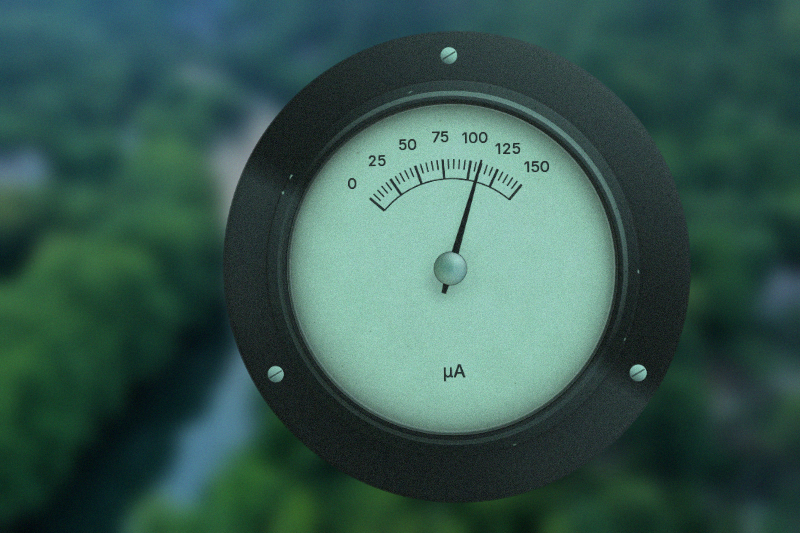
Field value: 110,µA
